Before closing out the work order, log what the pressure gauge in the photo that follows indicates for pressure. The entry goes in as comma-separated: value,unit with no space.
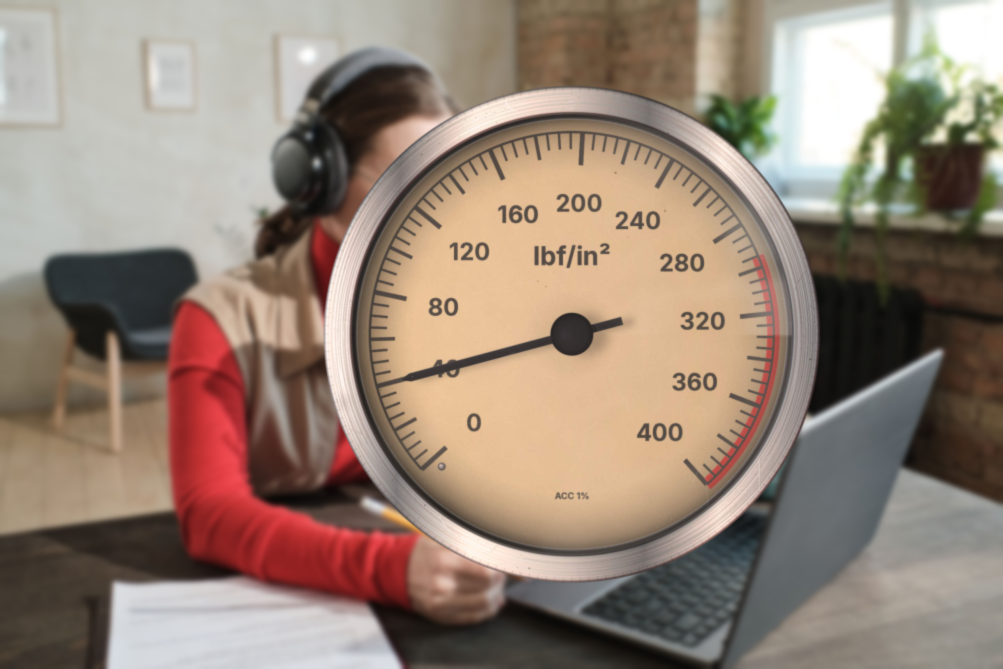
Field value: 40,psi
